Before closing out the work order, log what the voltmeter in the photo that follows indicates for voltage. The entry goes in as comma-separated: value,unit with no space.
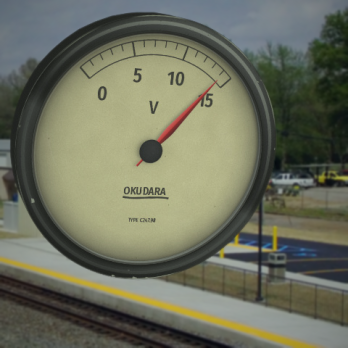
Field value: 14,V
